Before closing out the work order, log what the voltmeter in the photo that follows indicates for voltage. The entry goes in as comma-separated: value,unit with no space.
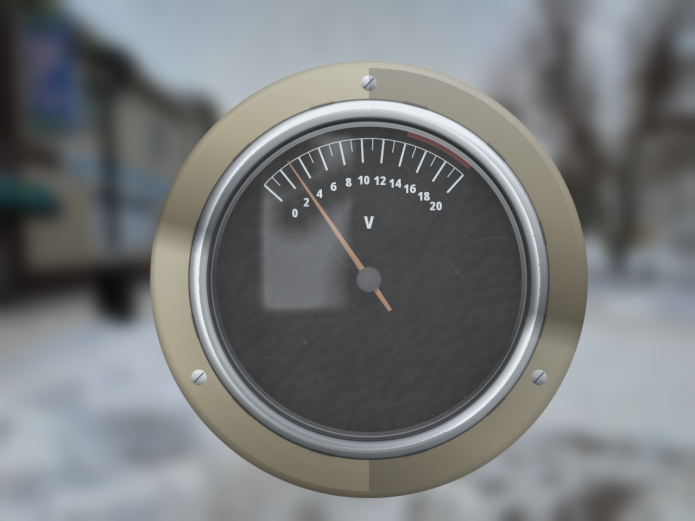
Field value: 3,V
